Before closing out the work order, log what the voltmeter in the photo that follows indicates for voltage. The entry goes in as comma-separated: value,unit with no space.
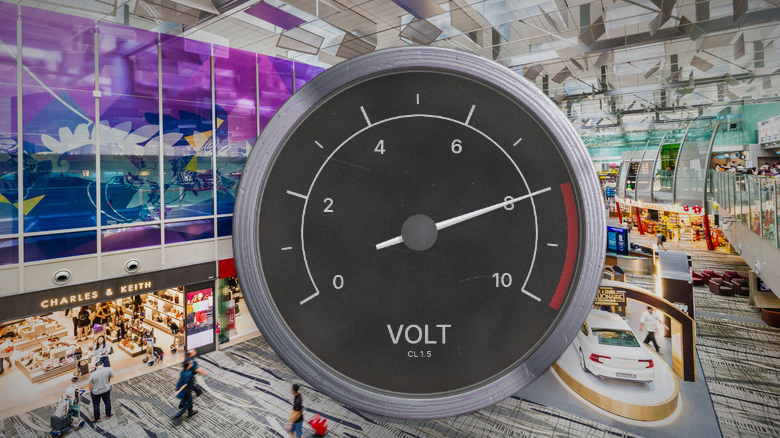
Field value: 8,V
